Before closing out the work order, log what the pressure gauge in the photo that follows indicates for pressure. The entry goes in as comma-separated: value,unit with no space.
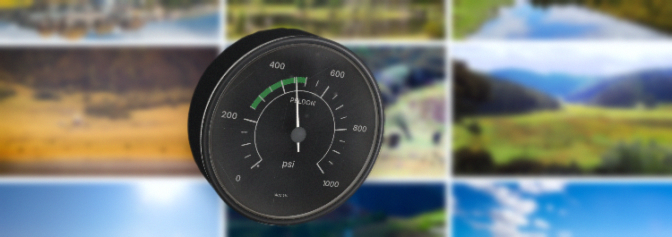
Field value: 450,psi
